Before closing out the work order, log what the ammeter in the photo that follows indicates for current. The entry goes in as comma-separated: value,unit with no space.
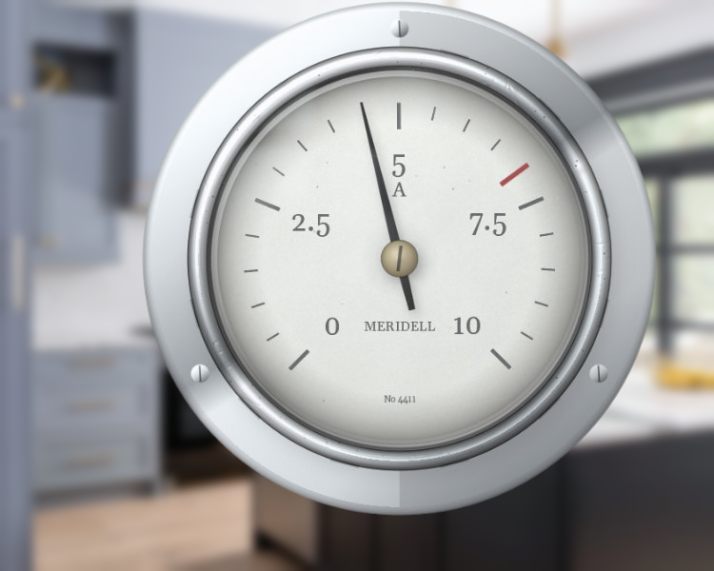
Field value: 4.5,A
